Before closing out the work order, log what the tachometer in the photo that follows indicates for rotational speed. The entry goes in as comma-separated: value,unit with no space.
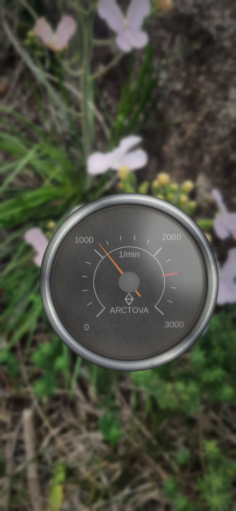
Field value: 1100,rpm
